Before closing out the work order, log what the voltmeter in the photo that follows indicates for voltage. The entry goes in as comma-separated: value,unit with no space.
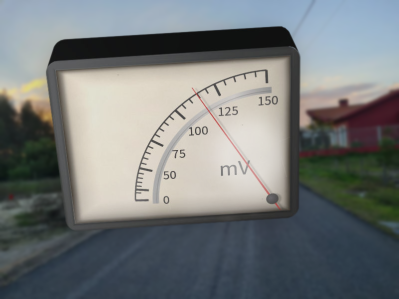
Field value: 115,mV
